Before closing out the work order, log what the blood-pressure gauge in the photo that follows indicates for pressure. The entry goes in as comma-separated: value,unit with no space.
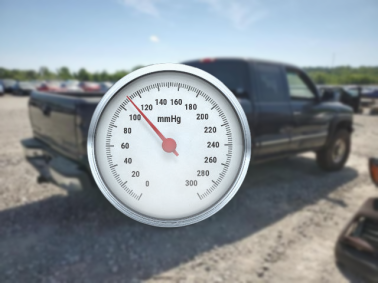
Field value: 110,mmHg
